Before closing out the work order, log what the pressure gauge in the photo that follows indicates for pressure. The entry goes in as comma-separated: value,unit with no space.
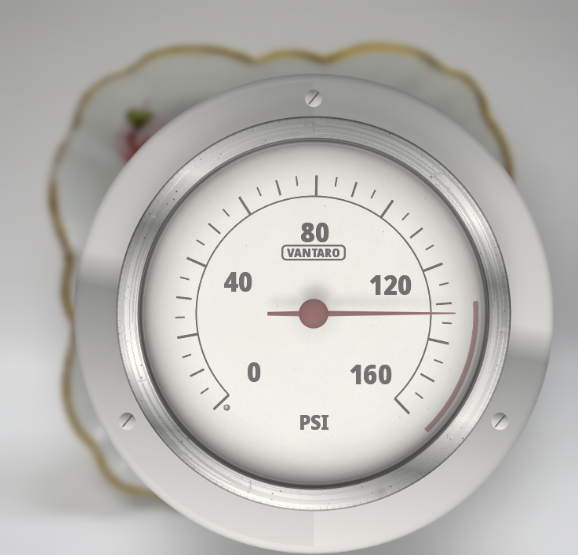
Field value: 132.5,psi
